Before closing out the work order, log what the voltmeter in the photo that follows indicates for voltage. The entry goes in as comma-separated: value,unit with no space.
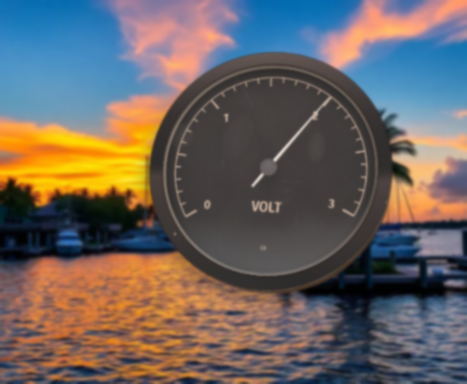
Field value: 2,V
